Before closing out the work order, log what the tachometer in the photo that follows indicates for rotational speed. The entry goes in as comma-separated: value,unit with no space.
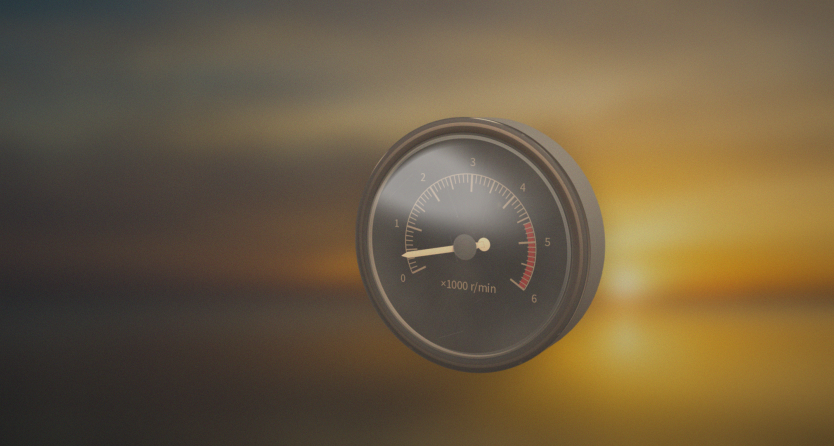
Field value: 400,rpm
